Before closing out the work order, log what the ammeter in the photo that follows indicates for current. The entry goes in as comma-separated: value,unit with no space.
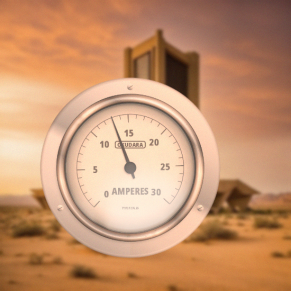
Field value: 13,A
